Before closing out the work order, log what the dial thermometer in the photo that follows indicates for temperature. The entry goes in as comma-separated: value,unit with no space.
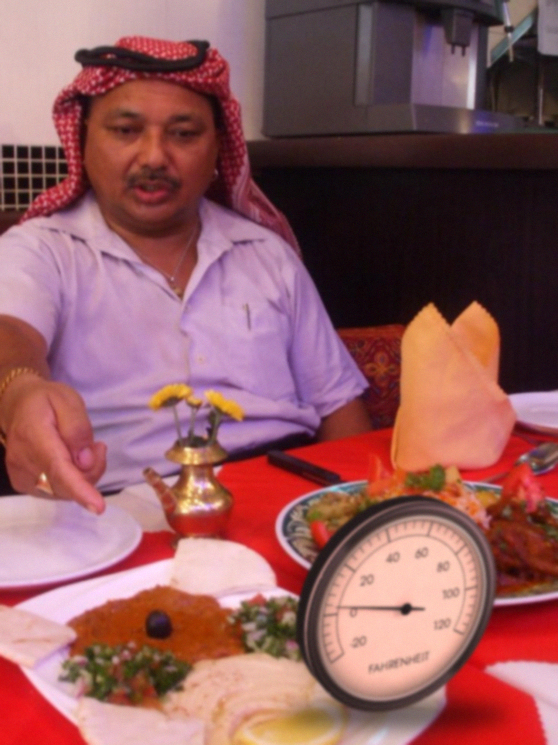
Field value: 4,°F
